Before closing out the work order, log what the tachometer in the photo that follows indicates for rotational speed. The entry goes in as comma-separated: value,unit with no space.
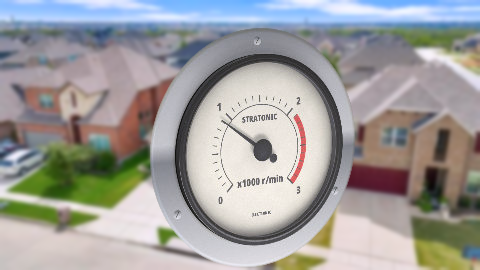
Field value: 900,rpm
